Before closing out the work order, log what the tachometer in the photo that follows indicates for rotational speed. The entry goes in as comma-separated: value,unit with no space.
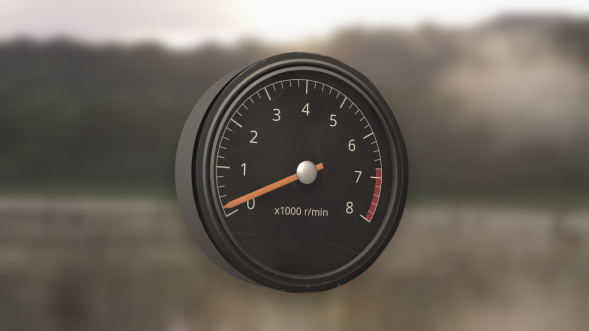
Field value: 200,rpm
